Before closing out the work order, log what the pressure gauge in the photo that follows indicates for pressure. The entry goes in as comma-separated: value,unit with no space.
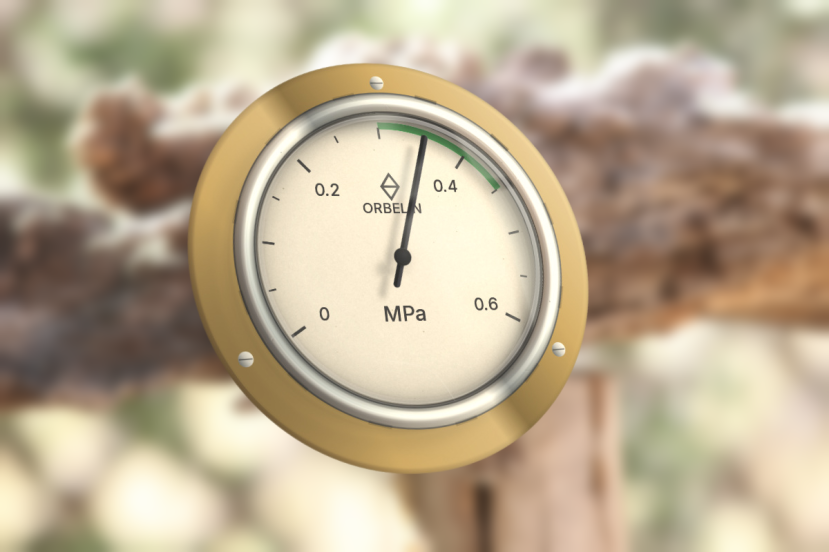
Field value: 0.35,MPa
